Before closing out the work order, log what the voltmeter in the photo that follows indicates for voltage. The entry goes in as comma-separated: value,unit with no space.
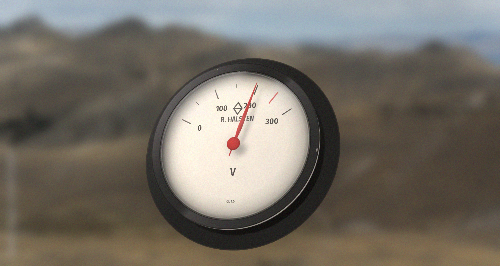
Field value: 200,V
